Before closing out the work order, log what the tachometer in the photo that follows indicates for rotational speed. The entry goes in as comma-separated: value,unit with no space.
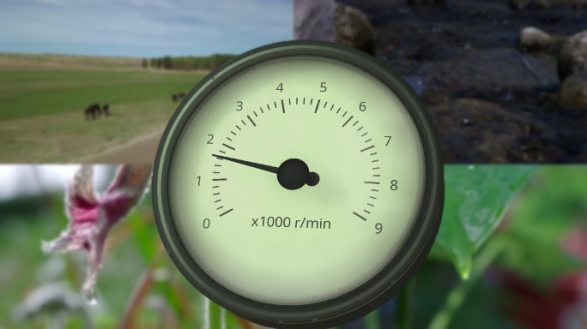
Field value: 1600,rpm
